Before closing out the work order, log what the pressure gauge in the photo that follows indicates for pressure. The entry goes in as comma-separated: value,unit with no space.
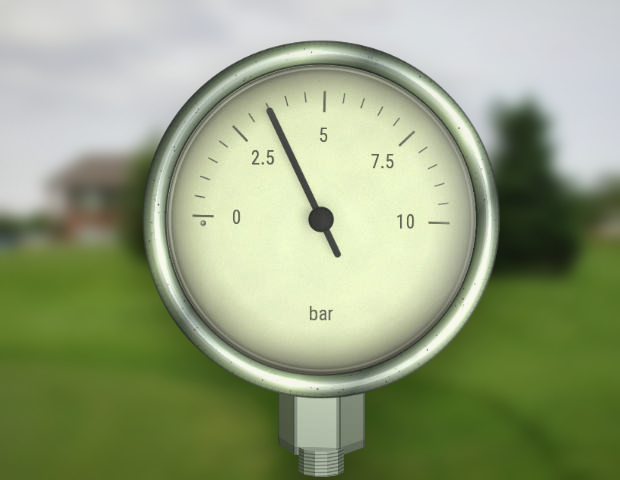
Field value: 3.5,bar
